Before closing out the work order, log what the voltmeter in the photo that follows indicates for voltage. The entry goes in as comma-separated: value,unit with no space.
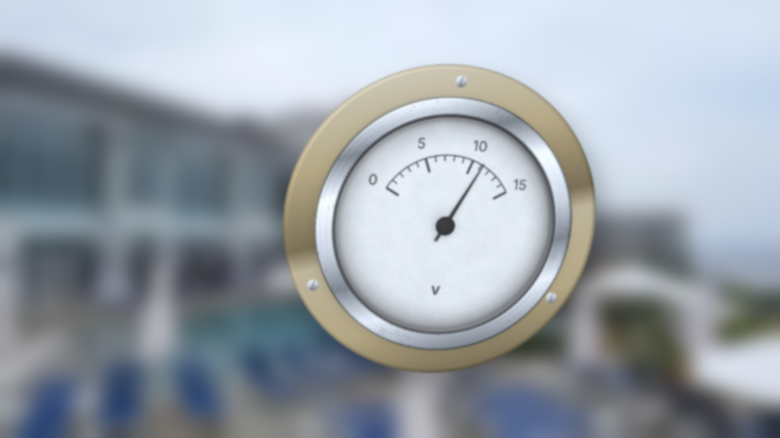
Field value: 11,V
